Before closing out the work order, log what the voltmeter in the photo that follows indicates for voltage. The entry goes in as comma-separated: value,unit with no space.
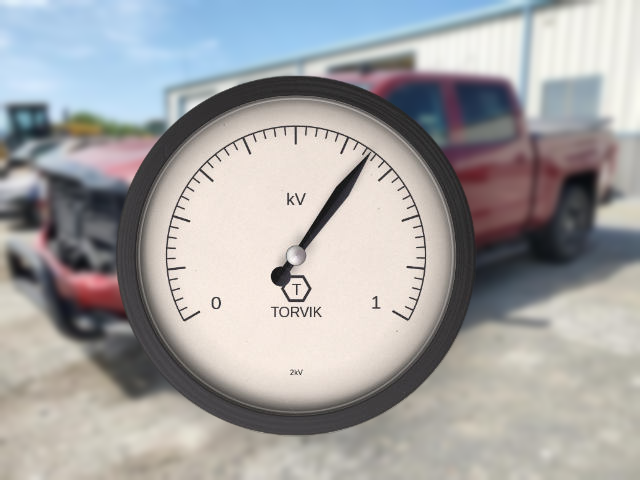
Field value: 0.65,kV
